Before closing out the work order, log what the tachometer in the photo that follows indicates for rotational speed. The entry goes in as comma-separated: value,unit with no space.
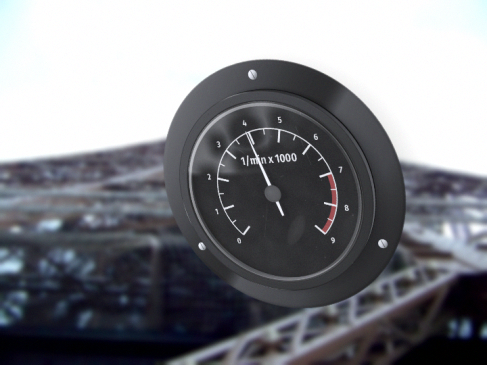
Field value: 4000,rpm
